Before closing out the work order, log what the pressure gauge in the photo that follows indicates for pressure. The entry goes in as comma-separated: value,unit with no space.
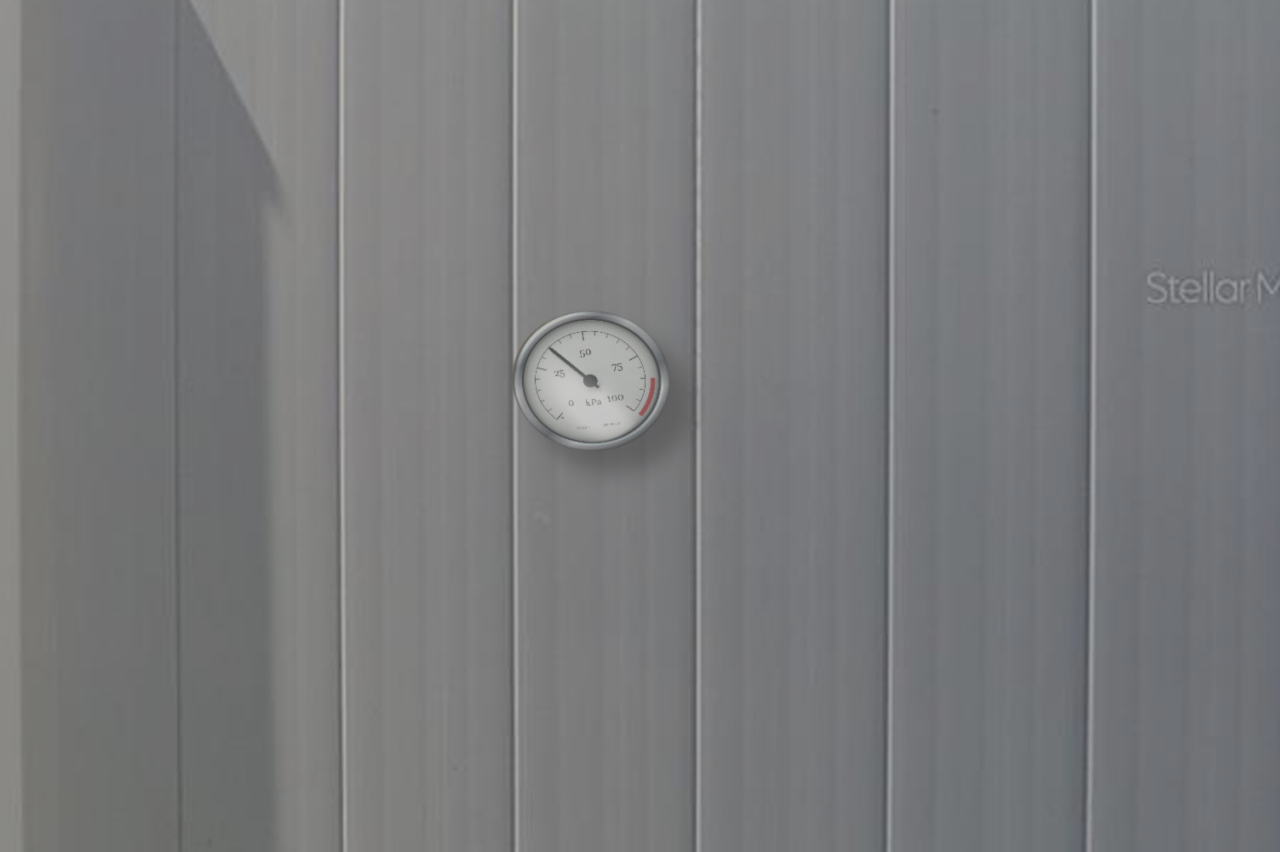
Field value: 35,kPa
